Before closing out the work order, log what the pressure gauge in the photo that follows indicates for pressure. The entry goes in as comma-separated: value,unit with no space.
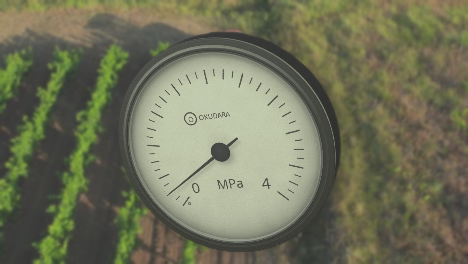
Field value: 0.2,MPa
